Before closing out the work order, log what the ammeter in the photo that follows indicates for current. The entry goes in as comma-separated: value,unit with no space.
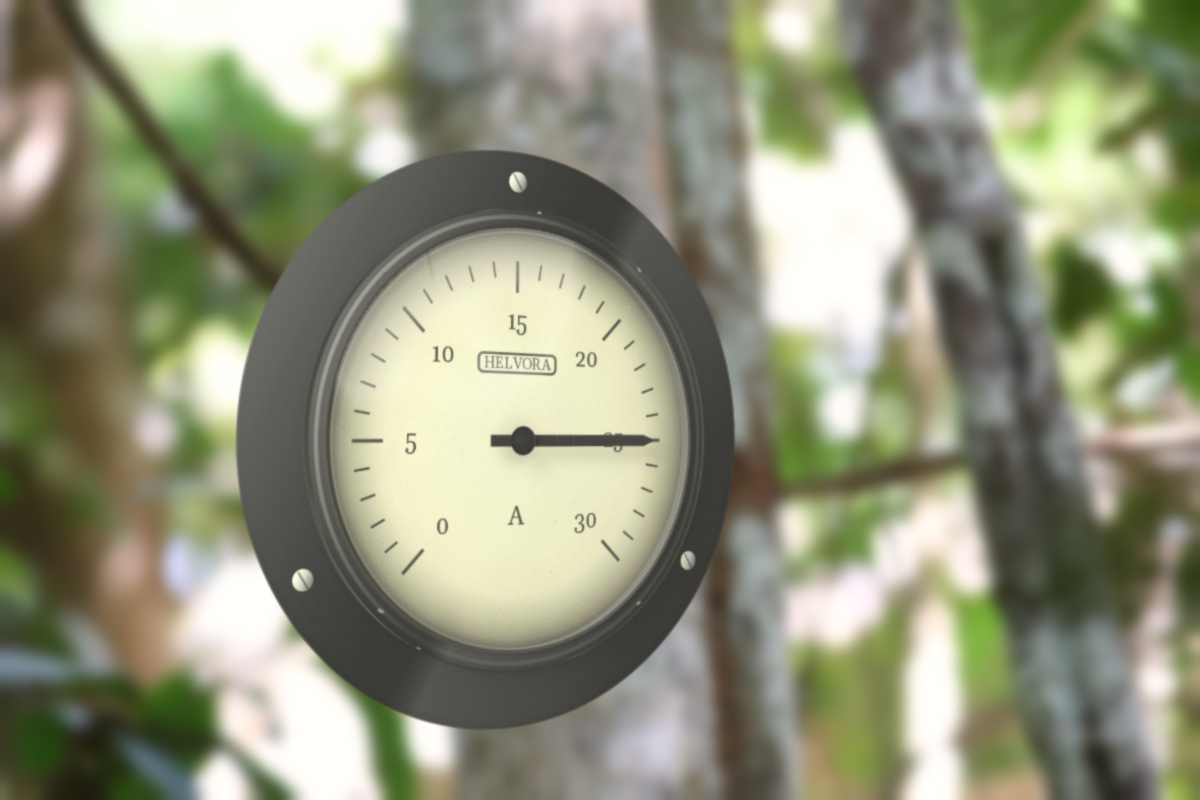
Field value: 25,A
